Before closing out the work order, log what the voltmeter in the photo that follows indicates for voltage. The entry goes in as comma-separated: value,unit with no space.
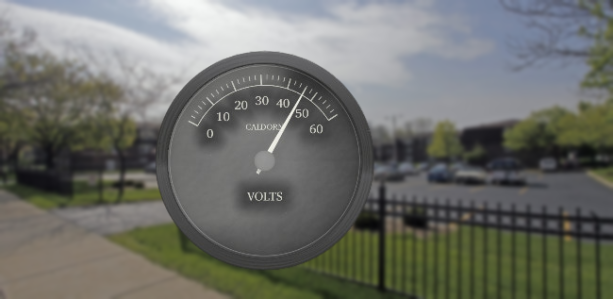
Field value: 46,V
